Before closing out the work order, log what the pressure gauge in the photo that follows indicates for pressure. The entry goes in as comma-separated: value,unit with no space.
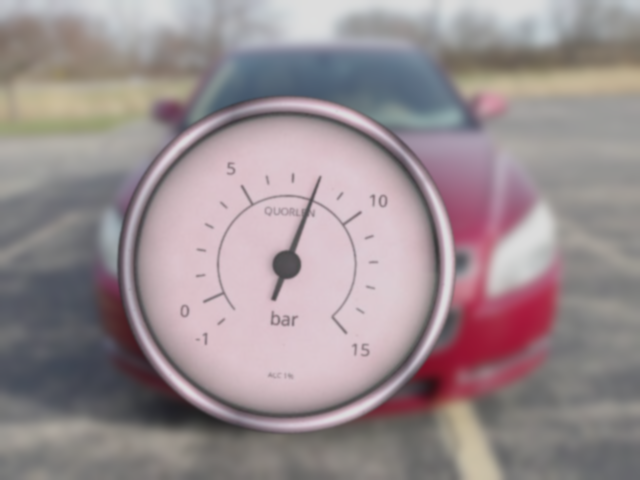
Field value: 8,bar
